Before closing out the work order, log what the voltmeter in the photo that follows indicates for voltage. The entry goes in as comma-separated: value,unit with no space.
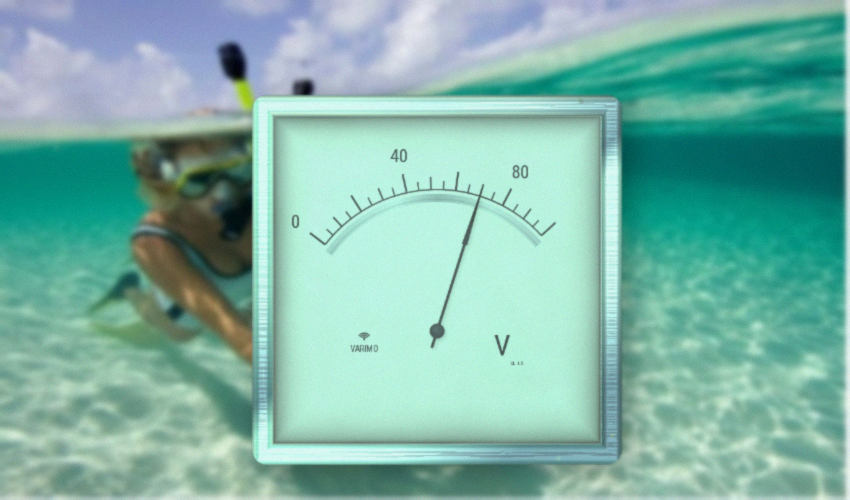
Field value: 70,V
